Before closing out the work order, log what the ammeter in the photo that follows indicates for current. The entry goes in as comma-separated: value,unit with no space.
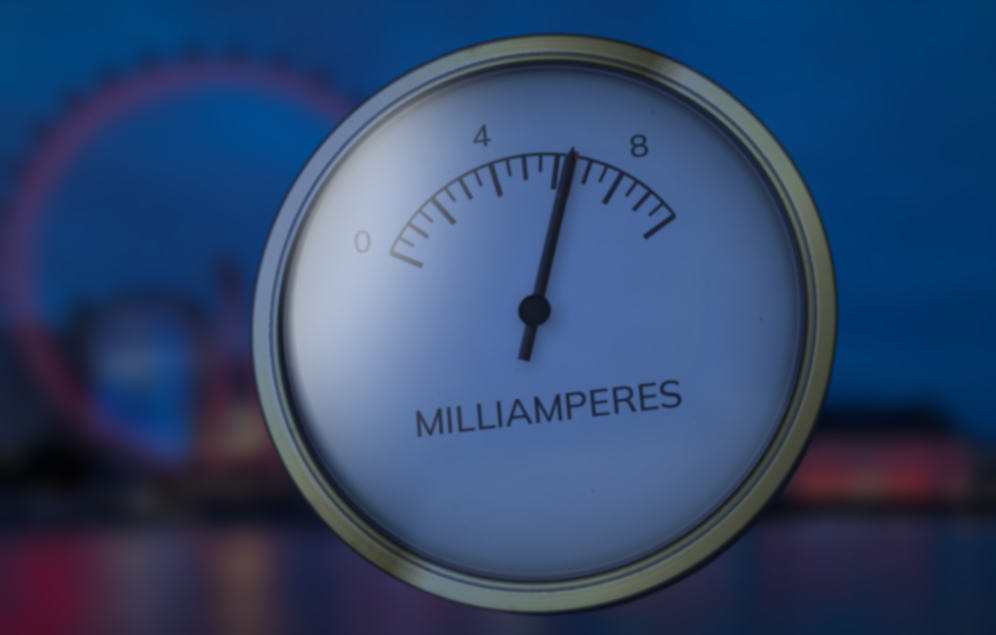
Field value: 6.5,mA
